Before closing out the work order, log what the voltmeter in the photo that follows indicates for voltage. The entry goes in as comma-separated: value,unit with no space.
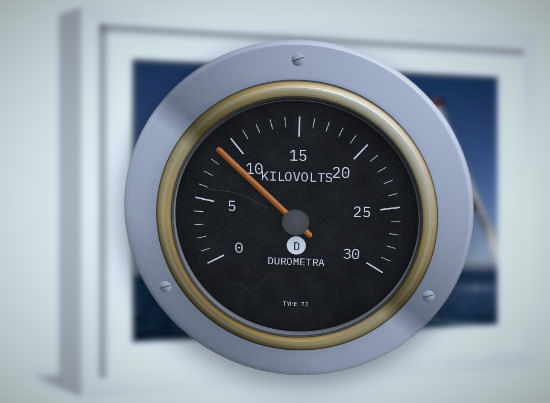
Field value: 9,kV
